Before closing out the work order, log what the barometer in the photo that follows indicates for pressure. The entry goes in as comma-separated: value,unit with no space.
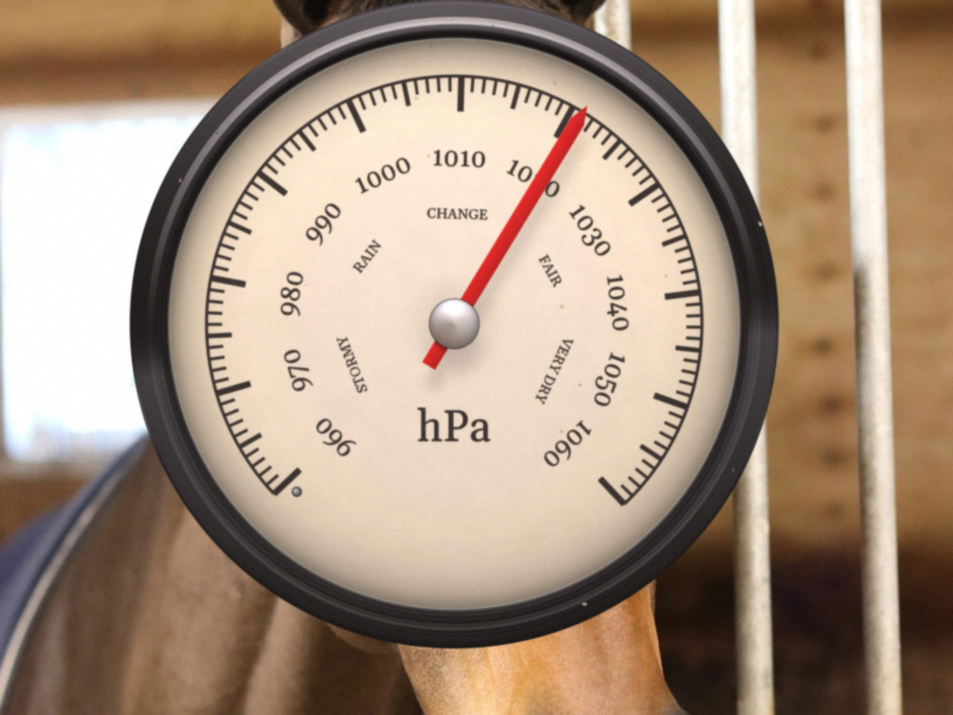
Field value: 1021,hPa
